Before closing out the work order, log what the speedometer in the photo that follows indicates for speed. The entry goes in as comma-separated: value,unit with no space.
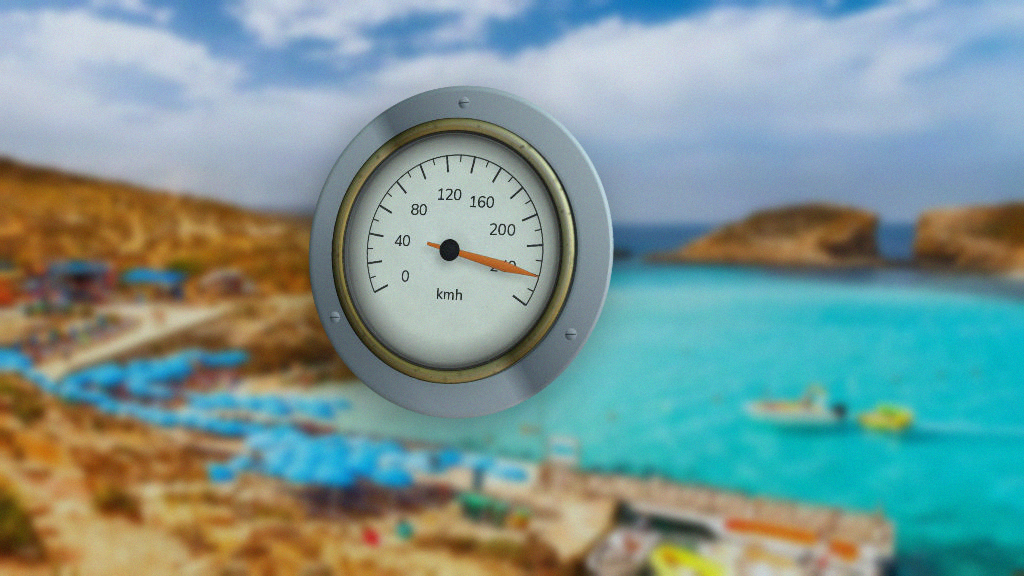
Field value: 240,km/h
